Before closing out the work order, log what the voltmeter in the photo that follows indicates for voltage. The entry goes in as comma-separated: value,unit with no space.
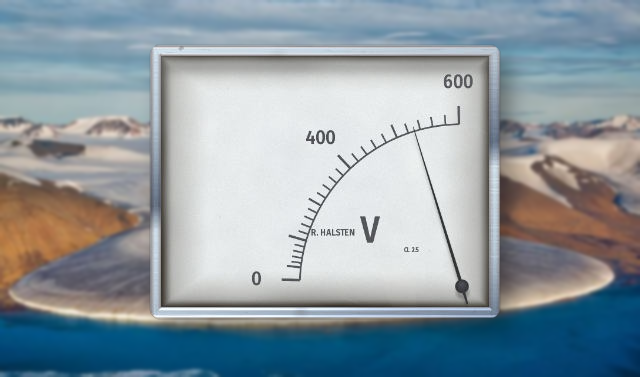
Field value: 530,V
